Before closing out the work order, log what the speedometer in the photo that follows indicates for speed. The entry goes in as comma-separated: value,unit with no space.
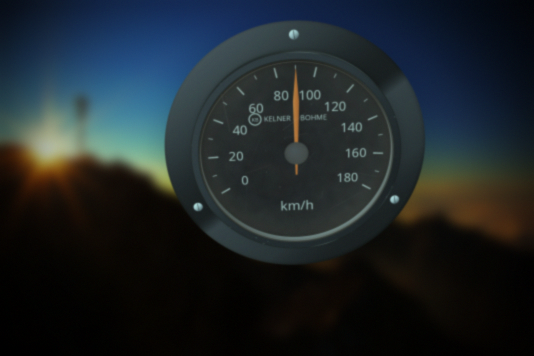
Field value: 90,km/h
